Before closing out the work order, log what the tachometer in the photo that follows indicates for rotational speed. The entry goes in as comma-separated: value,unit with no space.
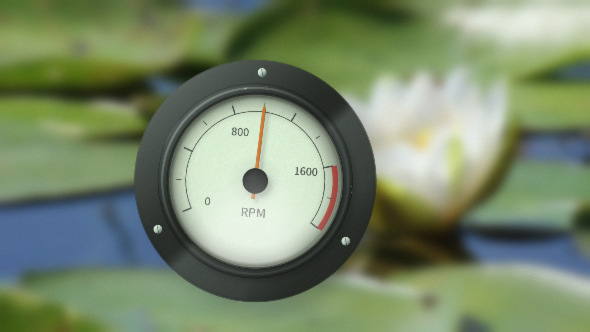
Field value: 1000,rpm
